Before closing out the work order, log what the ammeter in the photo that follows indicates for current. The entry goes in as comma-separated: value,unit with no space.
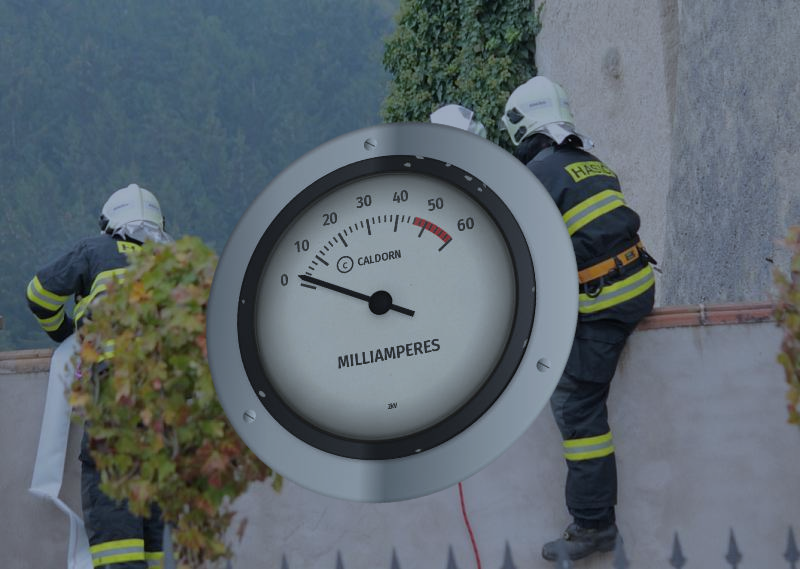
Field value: 2,mA
